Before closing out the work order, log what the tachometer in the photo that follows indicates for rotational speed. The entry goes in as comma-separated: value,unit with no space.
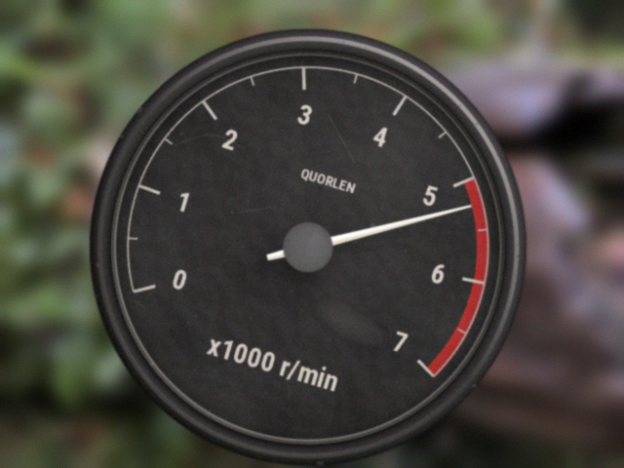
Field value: 5250,rpm
